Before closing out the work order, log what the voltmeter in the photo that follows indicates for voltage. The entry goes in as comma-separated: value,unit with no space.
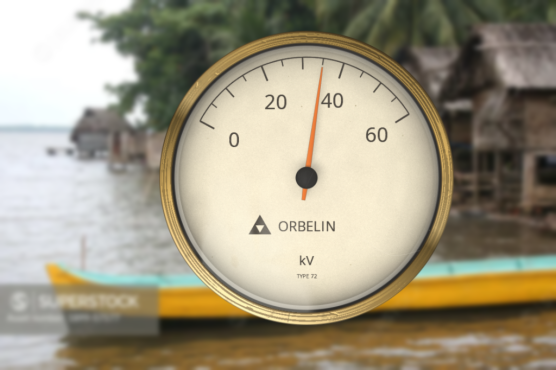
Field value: 35,kV
